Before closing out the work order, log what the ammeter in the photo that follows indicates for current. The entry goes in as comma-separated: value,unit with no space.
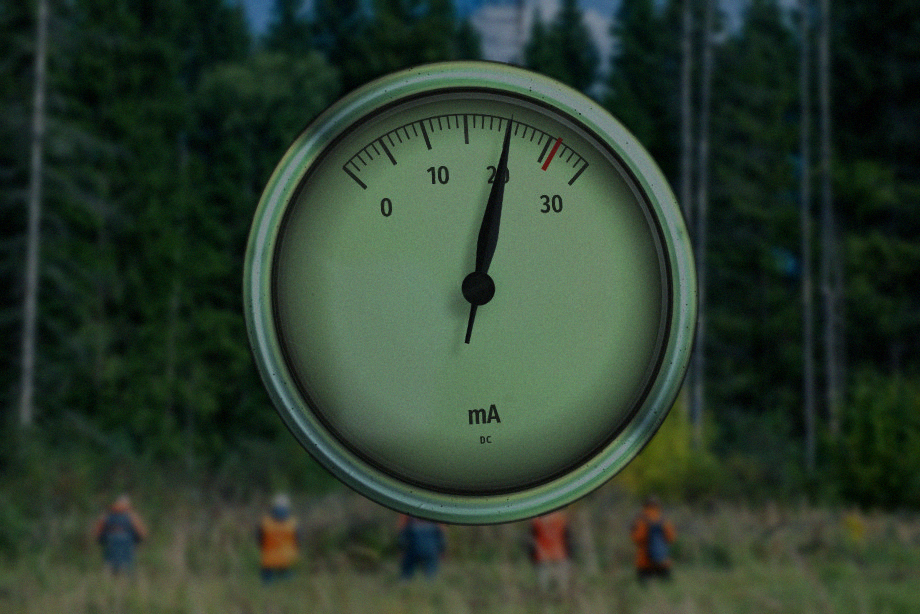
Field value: 20,mA
